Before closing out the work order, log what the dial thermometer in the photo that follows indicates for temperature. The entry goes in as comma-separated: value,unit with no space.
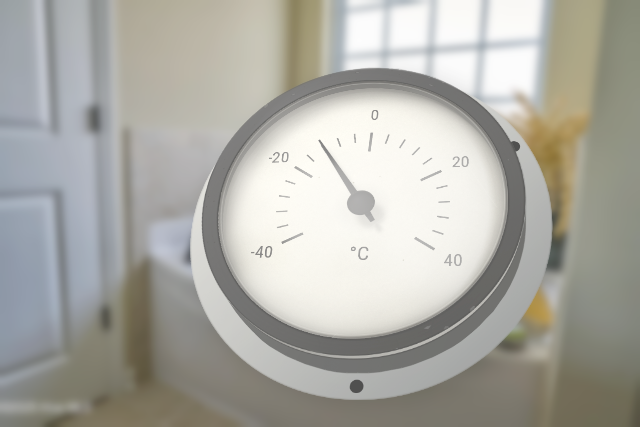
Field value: -12,°C
